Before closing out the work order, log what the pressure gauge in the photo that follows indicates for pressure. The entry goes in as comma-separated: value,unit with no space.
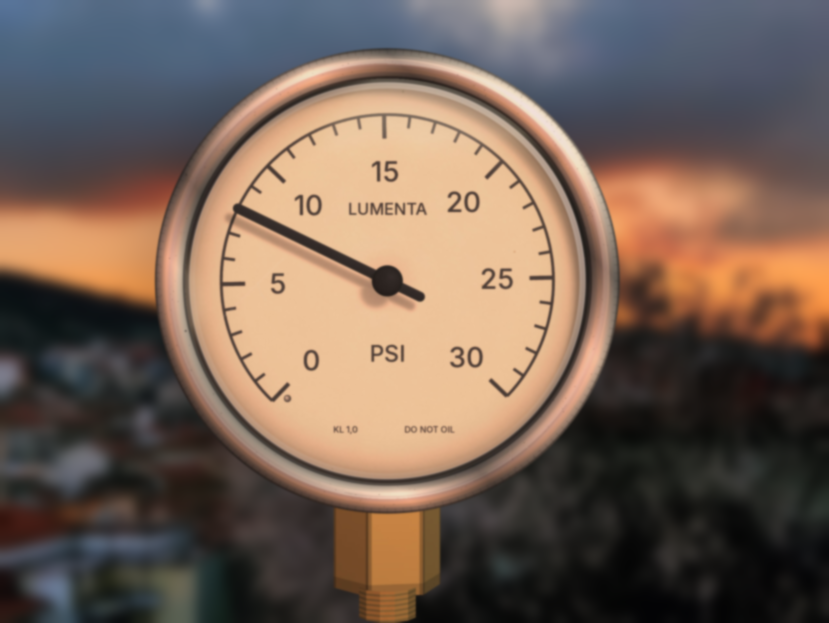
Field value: 8,psi
